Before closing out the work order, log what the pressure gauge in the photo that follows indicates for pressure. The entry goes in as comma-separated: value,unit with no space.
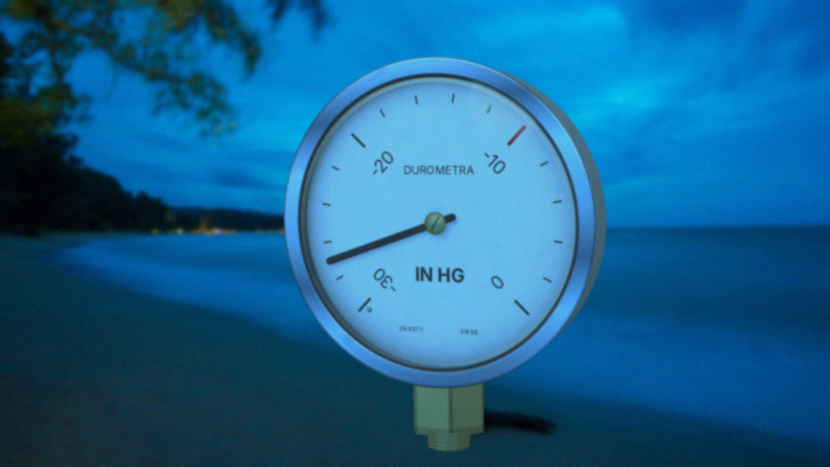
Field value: -27,inHg
